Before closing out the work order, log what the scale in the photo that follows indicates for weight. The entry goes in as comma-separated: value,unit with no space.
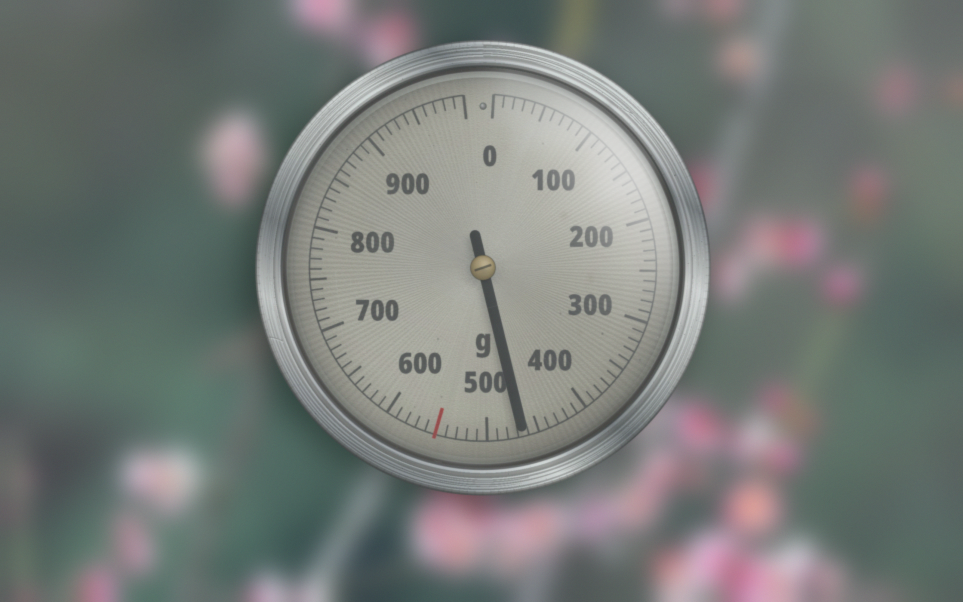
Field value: 465,g
